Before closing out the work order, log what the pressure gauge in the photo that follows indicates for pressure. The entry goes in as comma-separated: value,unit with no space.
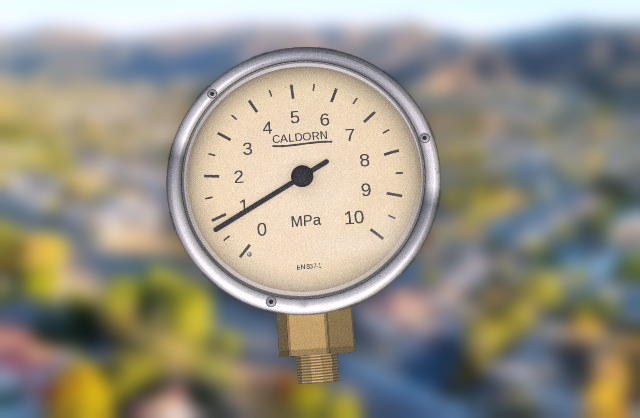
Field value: 0.75,MPa
